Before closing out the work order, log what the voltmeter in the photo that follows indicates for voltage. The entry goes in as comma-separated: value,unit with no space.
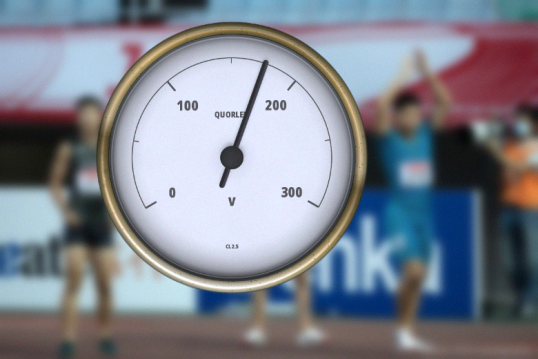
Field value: 175,V
